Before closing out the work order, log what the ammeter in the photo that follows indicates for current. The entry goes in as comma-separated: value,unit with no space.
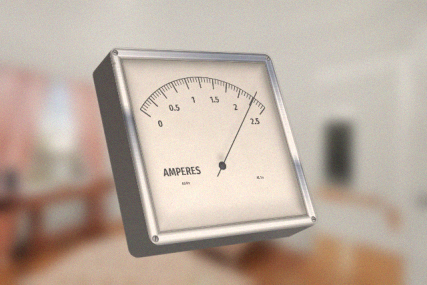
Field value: 2.25,A
